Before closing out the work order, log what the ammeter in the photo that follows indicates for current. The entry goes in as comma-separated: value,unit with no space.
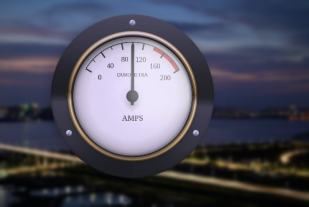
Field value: 100,A
